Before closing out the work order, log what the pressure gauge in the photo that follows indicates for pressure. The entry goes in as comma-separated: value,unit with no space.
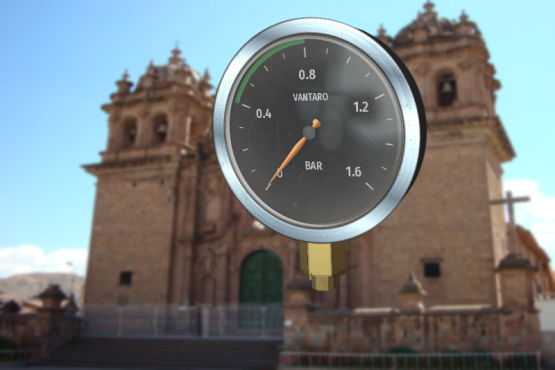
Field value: 0,bar
